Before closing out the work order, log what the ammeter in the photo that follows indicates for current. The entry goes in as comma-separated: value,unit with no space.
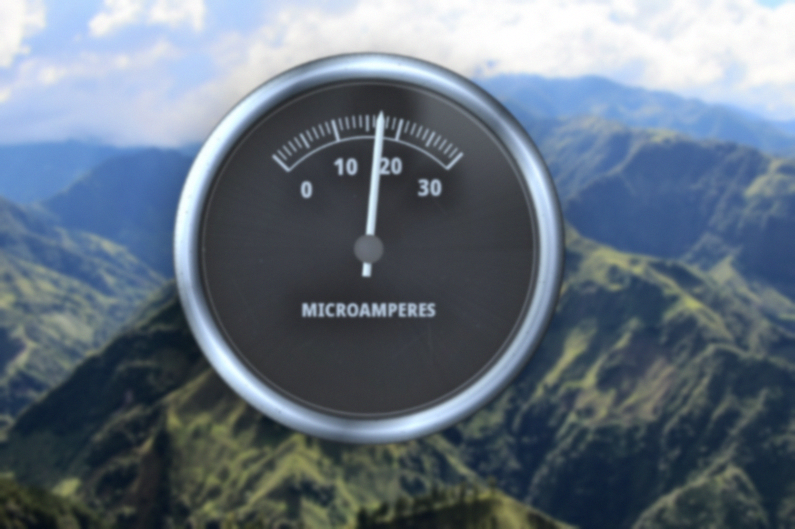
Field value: 17,µA
